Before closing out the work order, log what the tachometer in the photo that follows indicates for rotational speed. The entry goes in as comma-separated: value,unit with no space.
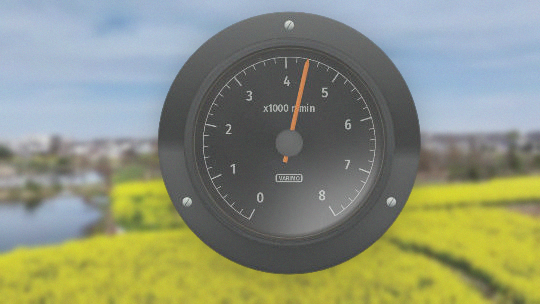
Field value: 4400,rpm
